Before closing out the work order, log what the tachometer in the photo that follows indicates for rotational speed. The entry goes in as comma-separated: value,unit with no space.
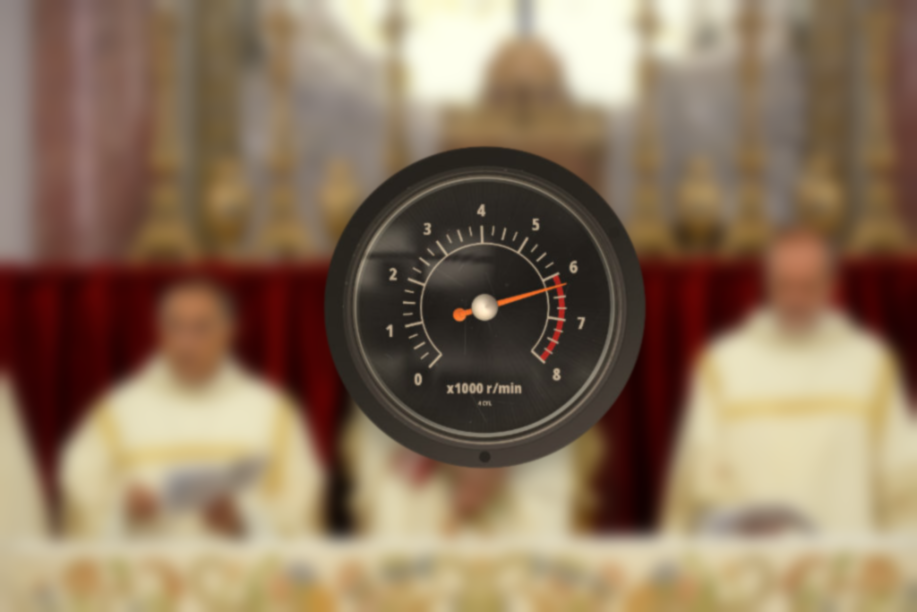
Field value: 6250,rpm
